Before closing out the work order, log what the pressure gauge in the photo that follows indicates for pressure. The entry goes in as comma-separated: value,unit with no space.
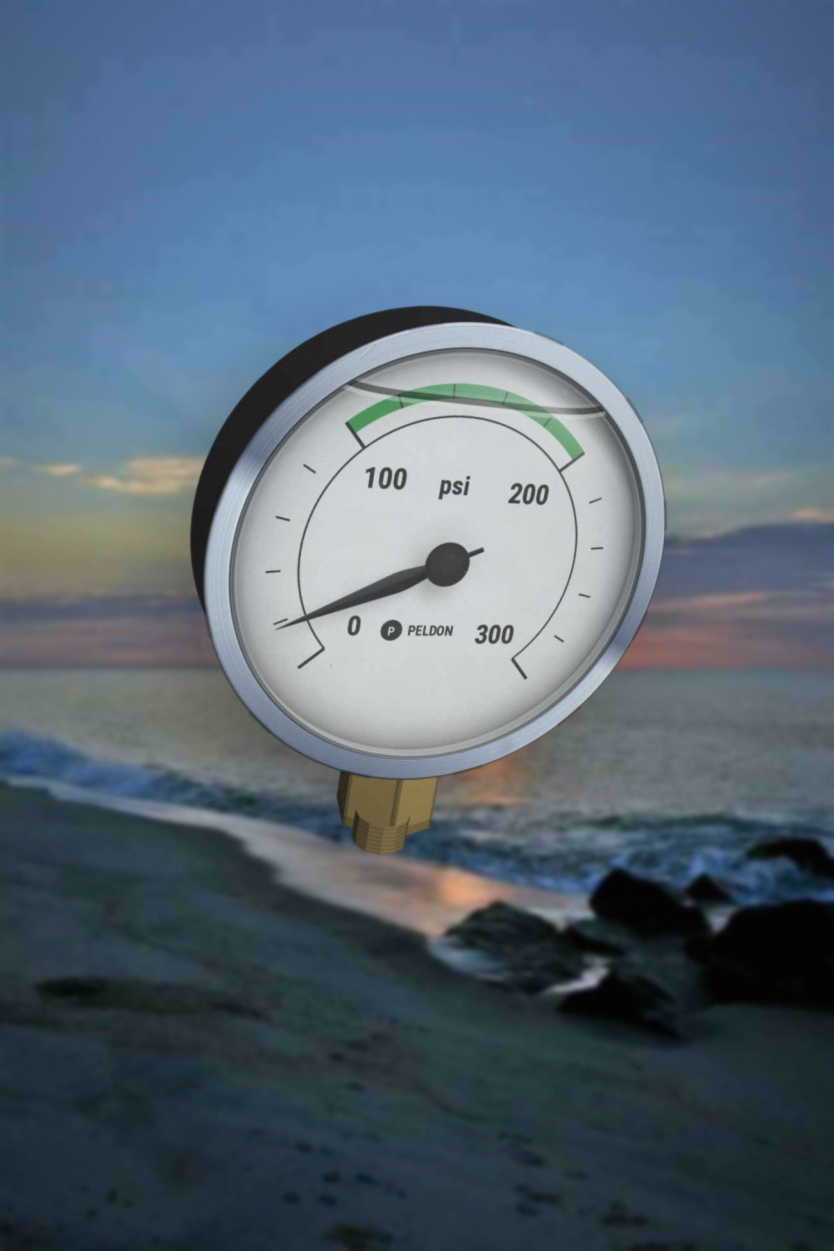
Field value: 20,psi
